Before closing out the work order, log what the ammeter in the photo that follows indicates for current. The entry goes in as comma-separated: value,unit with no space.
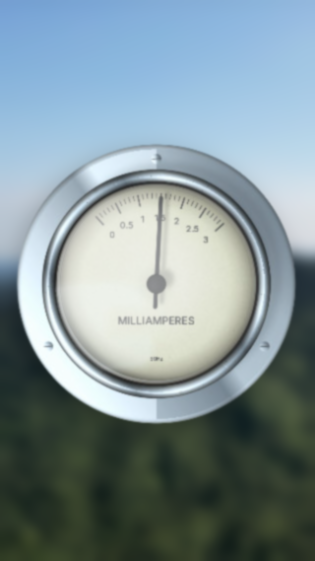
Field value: 1.5,mA
